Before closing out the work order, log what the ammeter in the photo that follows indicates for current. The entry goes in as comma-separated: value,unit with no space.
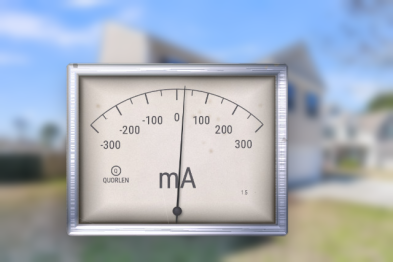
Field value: 25,mA
